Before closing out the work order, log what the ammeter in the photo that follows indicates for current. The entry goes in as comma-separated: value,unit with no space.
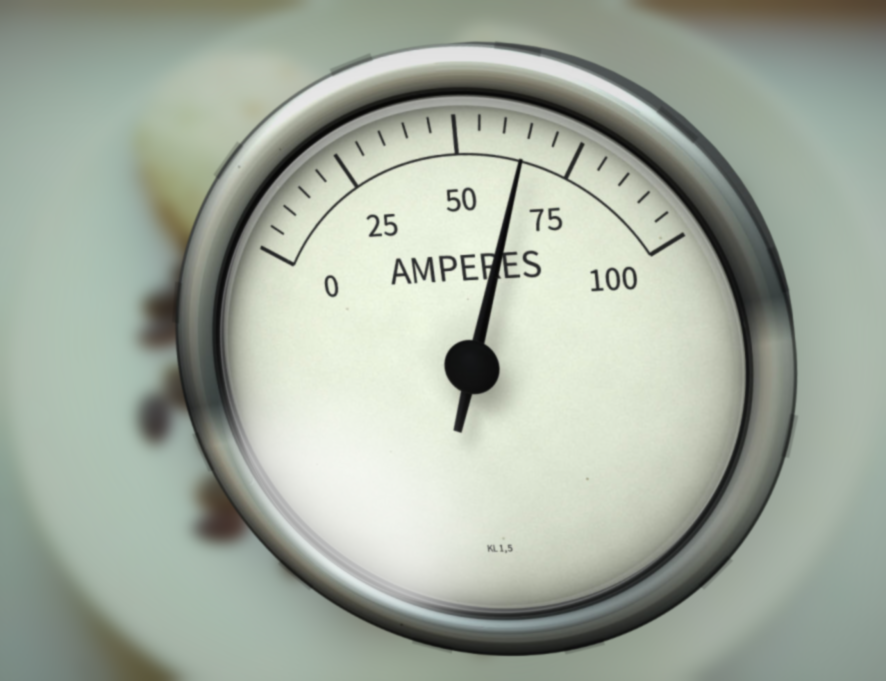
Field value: 65,A
